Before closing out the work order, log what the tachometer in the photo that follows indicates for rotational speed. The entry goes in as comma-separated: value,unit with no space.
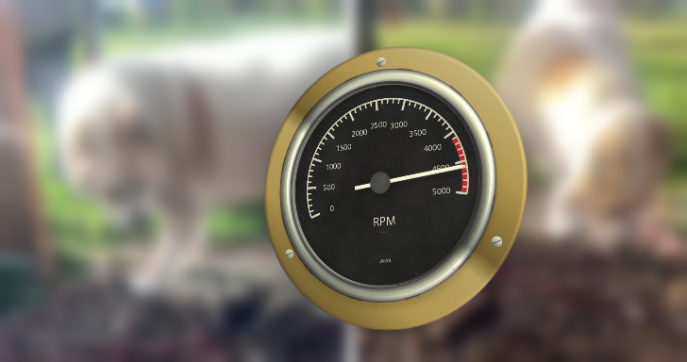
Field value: 4600,rpm
